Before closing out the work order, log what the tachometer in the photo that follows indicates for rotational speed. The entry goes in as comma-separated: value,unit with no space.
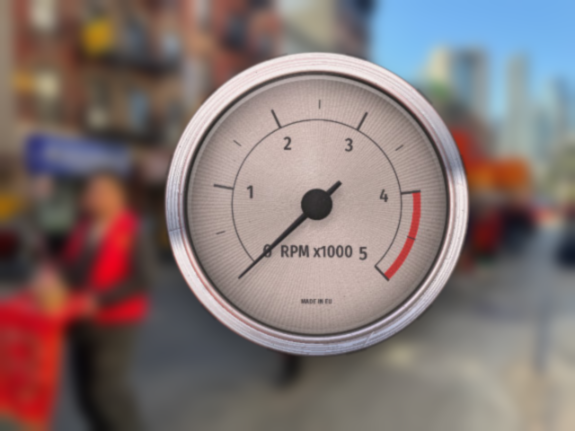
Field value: 0,rpm
